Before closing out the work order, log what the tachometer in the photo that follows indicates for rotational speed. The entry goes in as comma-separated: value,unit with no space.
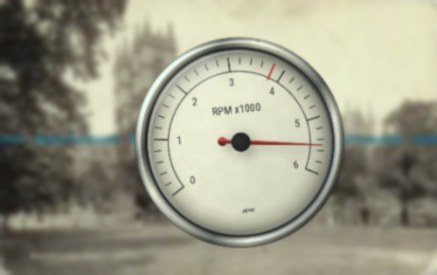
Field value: 5500,rpm
